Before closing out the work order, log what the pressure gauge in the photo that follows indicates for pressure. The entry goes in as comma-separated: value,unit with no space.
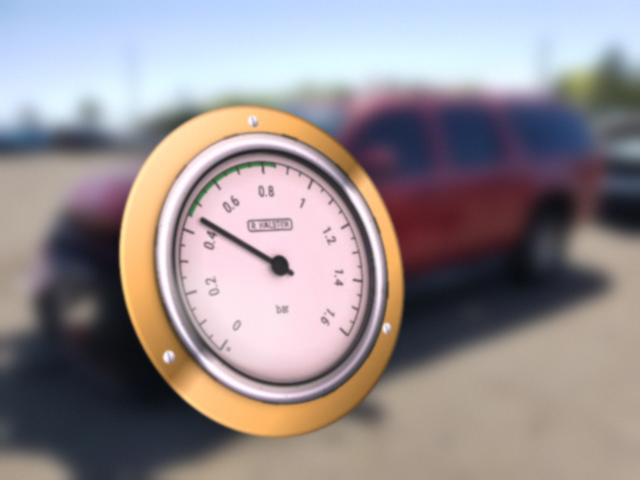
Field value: 0.45,bar
